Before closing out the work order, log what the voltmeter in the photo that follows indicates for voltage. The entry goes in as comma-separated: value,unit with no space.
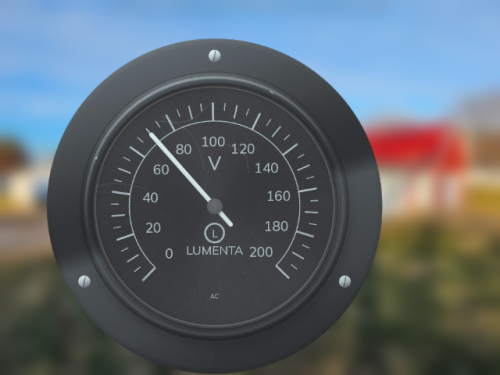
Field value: 70,V
